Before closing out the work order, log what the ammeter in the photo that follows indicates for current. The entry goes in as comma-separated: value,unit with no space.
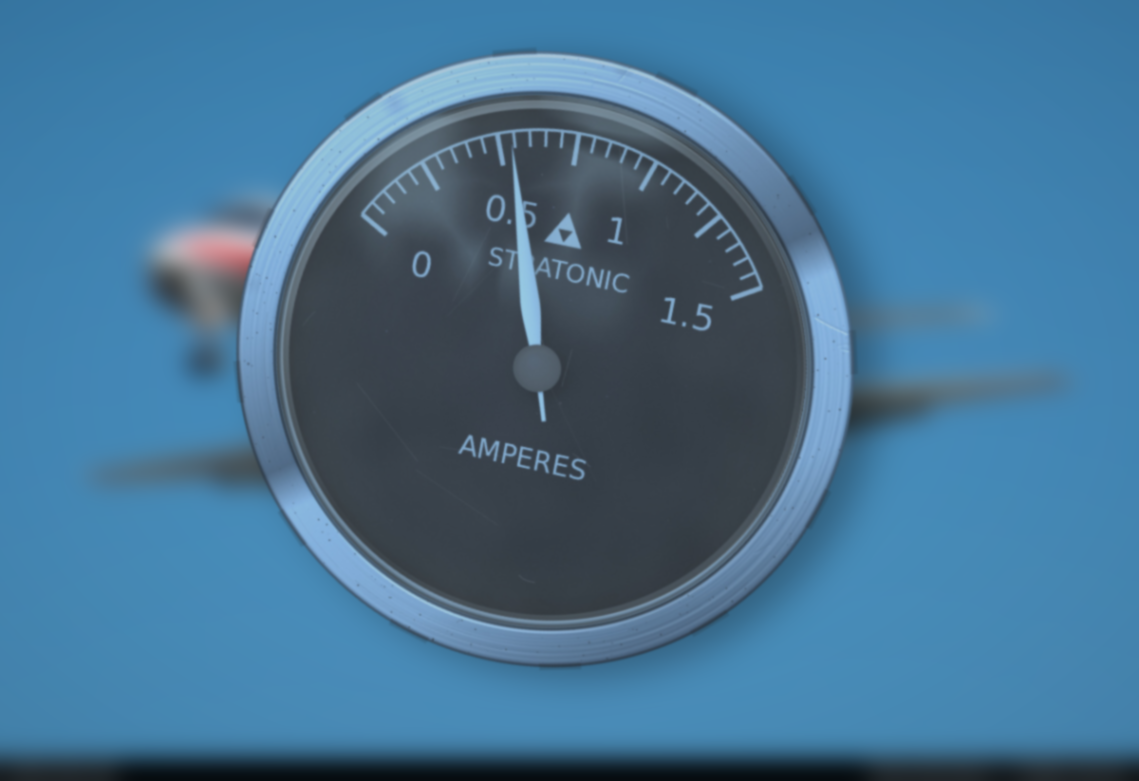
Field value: 0.55,A
